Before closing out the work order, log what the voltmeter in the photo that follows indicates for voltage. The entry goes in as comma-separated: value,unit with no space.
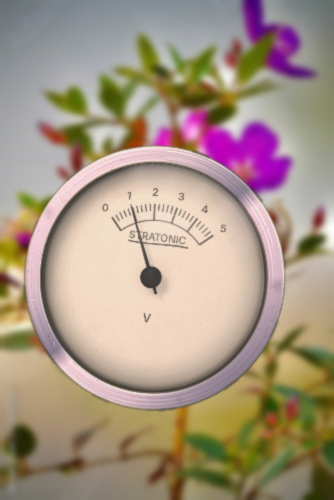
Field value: 1,V
